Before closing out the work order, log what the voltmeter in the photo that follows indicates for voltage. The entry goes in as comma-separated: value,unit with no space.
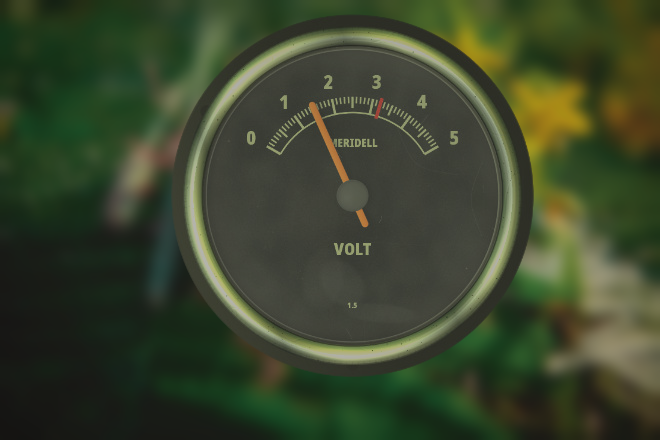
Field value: 1.5,V
